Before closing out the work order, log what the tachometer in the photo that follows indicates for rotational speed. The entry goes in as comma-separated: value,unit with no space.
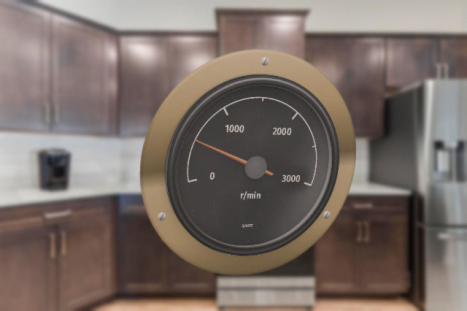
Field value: 500,rpm
